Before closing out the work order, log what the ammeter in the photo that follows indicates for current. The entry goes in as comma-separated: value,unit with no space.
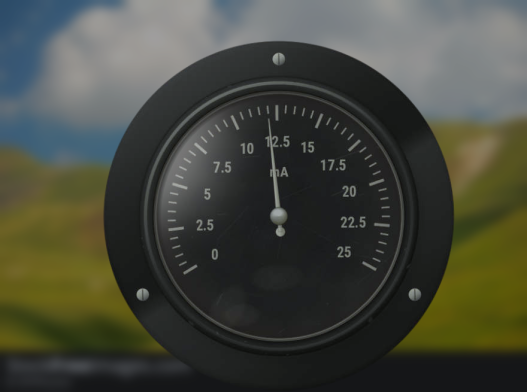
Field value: 12,mA
